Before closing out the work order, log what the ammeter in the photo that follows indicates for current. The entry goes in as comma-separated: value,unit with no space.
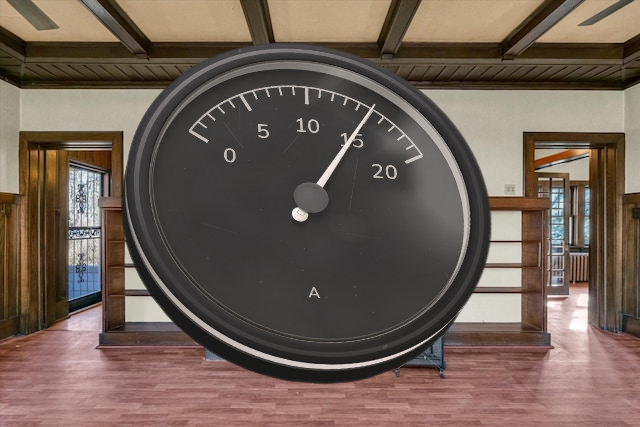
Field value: 15,A
